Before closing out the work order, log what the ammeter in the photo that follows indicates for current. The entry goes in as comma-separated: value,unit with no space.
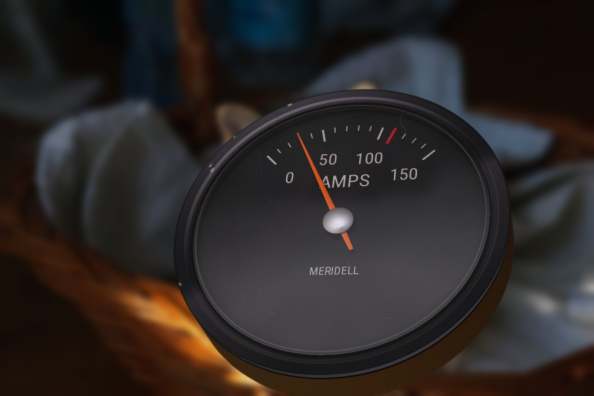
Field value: 30,A
